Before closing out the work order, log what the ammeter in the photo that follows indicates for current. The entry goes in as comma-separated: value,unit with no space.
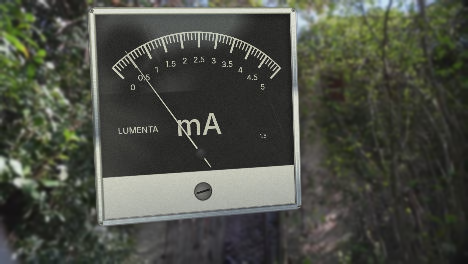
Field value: 0.5,mA
